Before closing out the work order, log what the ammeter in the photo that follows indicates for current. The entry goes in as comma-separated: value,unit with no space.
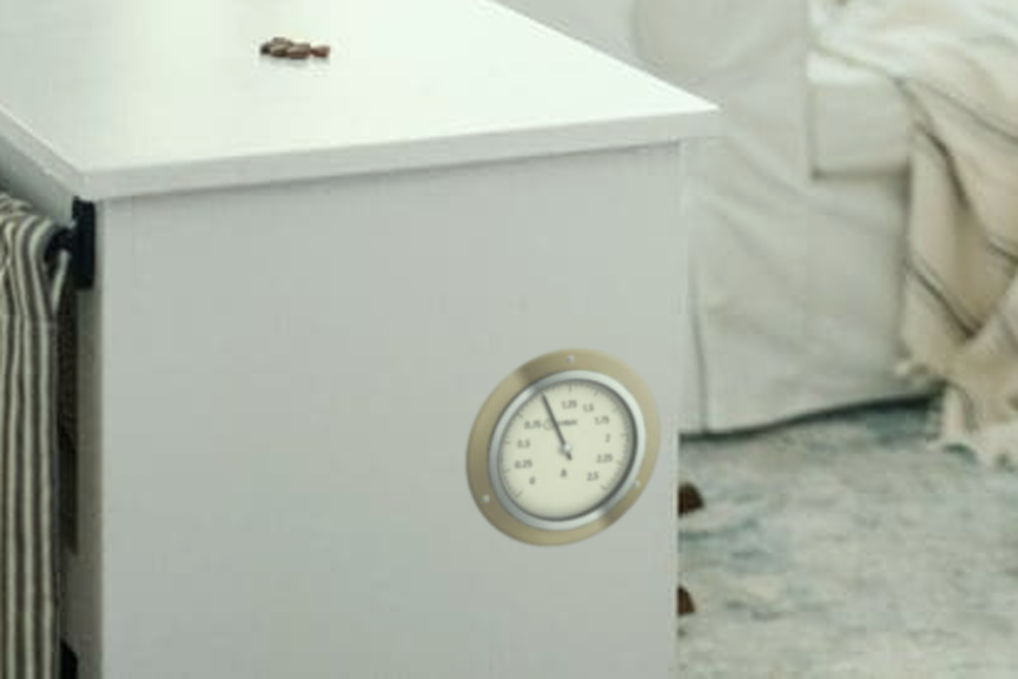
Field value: 1,A
